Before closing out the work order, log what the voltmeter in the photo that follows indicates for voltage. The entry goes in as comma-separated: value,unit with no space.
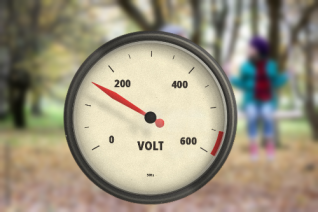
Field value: 150,V
